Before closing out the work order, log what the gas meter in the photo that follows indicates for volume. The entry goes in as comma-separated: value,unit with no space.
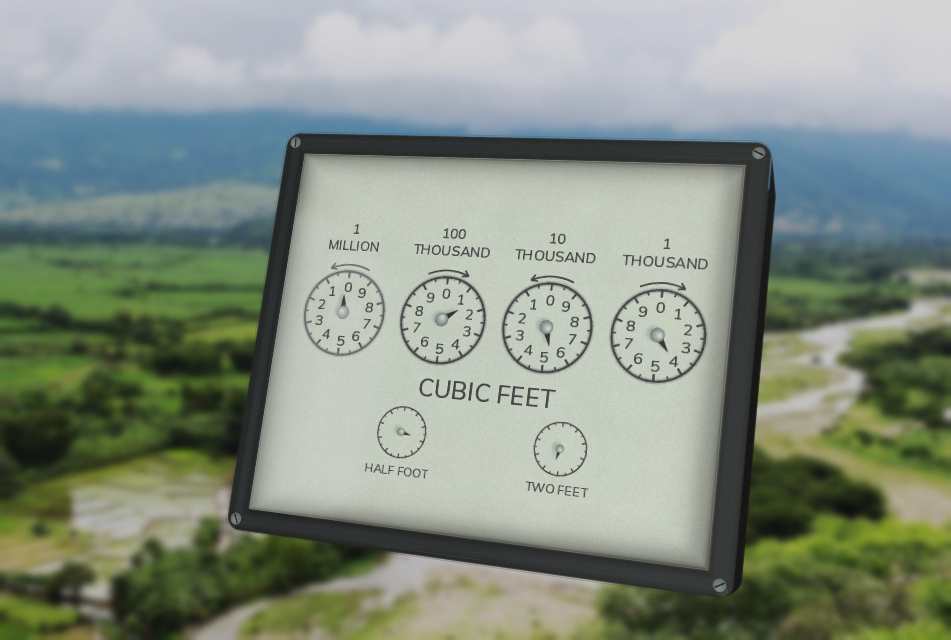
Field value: 15400,ft³
